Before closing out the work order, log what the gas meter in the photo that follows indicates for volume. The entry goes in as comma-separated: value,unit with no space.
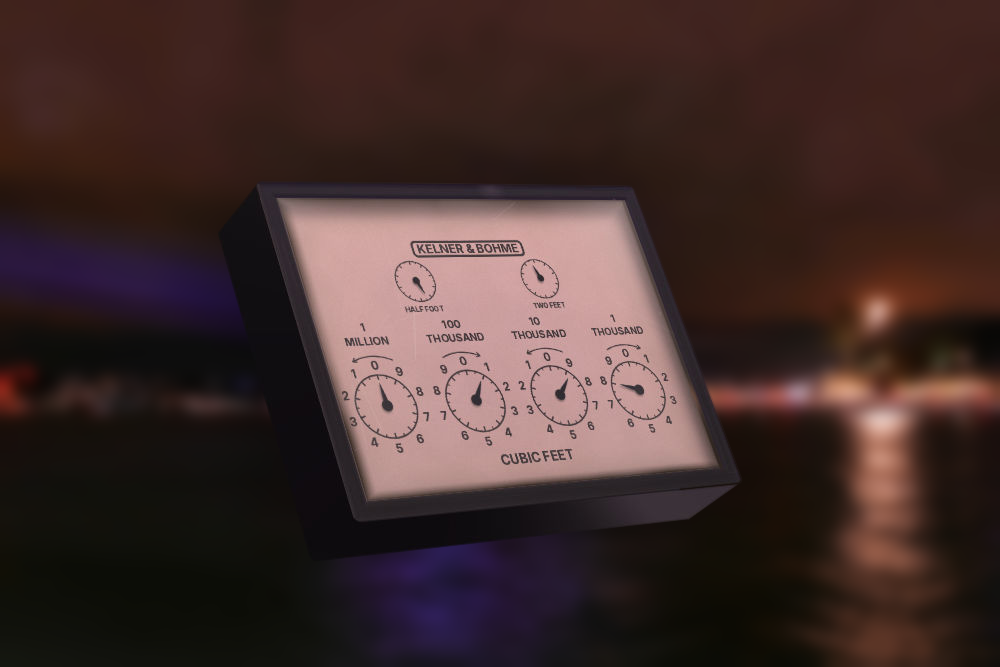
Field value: 8800,ft³
